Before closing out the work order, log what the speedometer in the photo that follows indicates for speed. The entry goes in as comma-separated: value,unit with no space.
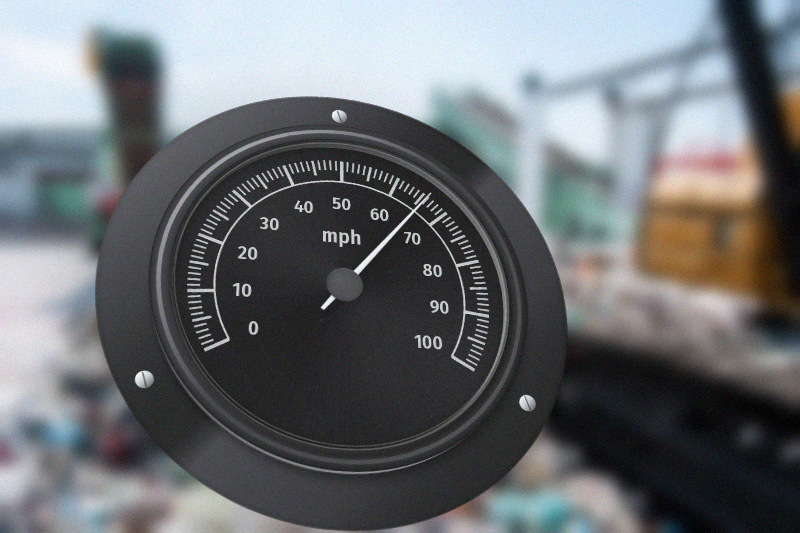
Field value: 66,mph
